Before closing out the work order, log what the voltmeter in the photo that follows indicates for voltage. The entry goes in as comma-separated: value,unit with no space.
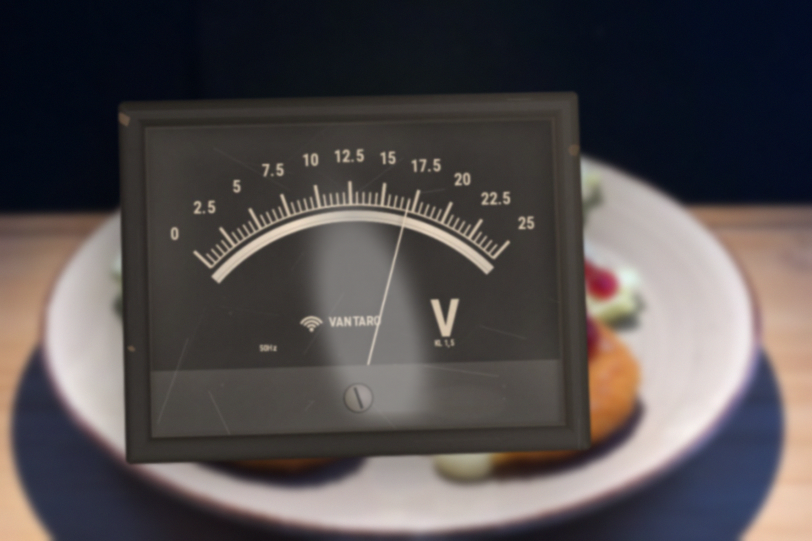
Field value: 17,V
